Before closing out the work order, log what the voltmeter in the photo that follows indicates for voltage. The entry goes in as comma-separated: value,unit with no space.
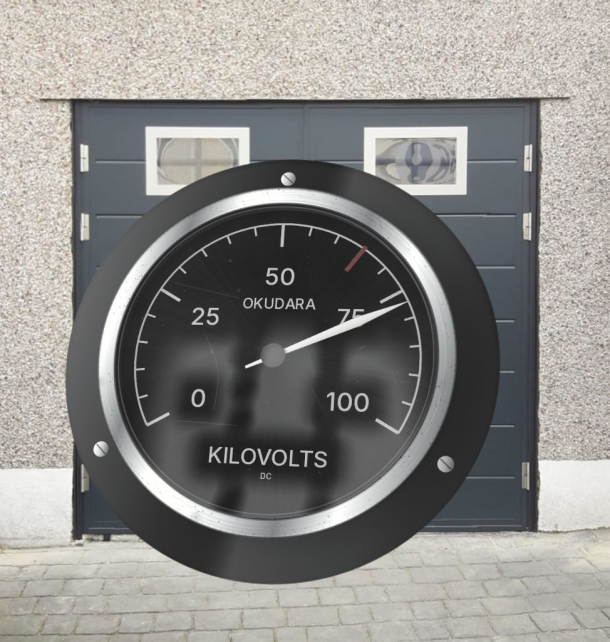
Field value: 77.5,kV
